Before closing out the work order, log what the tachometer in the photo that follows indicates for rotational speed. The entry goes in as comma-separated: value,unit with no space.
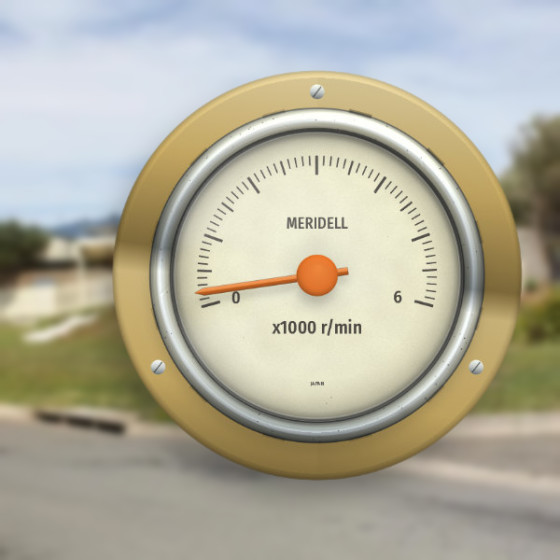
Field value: 200,rpm
